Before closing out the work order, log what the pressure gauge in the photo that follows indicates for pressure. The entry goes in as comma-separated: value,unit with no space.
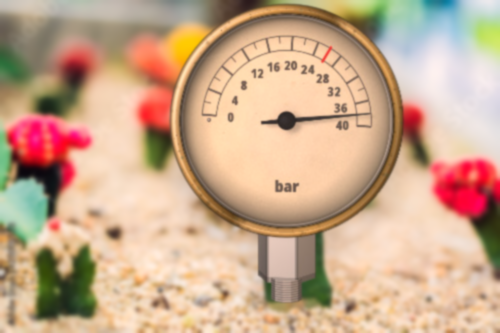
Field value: 38,bar
